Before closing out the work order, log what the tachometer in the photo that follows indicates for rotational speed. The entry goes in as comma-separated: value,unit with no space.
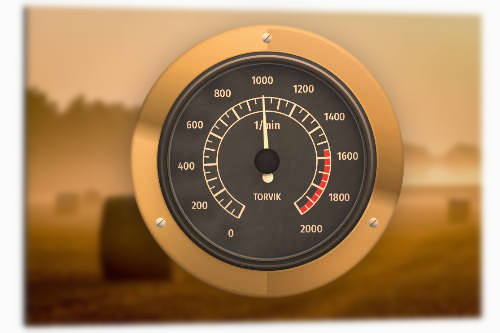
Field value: 1000,rpm
